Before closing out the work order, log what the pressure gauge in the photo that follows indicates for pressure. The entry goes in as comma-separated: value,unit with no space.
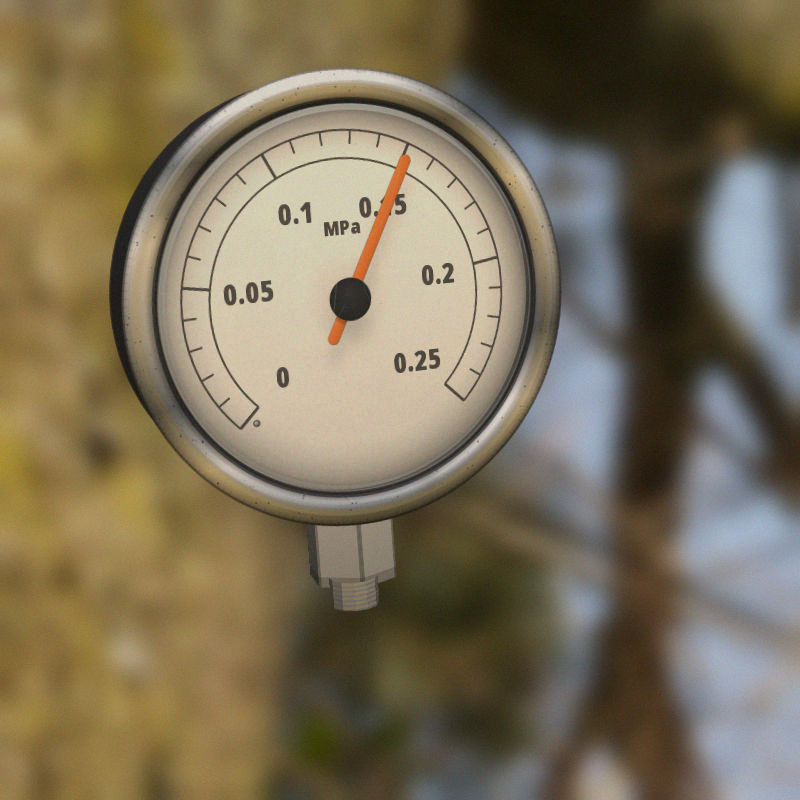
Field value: 0.15,MPa
